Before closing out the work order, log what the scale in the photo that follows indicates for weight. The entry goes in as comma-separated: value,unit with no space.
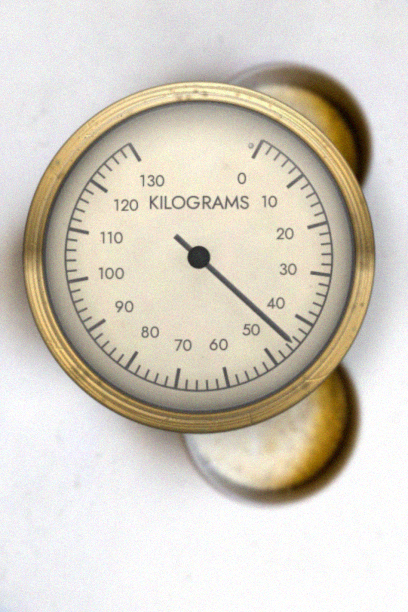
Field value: 45,kg
